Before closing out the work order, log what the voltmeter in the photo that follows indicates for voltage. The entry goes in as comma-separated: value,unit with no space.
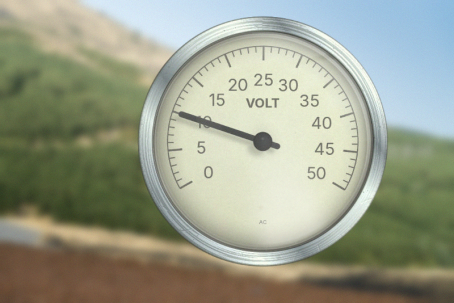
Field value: 10,V
